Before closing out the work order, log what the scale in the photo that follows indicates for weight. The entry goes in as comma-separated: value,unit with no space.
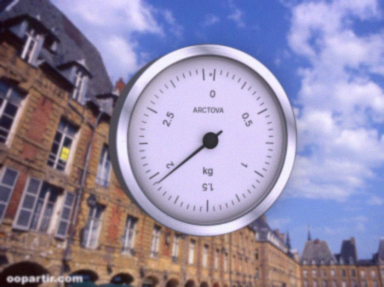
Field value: 1.95,kg
